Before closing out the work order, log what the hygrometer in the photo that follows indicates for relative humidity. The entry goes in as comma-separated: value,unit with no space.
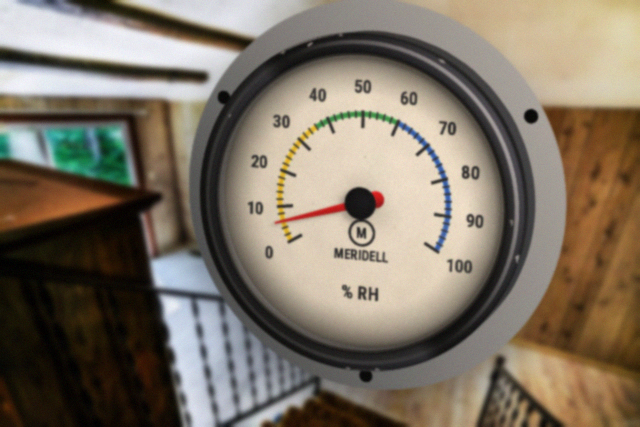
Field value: 6,%
